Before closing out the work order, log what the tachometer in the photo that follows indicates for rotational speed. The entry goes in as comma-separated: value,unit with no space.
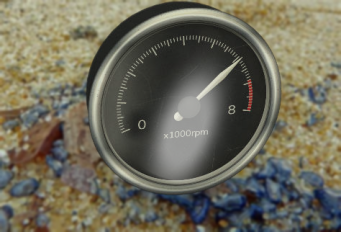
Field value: 6000,rpm
